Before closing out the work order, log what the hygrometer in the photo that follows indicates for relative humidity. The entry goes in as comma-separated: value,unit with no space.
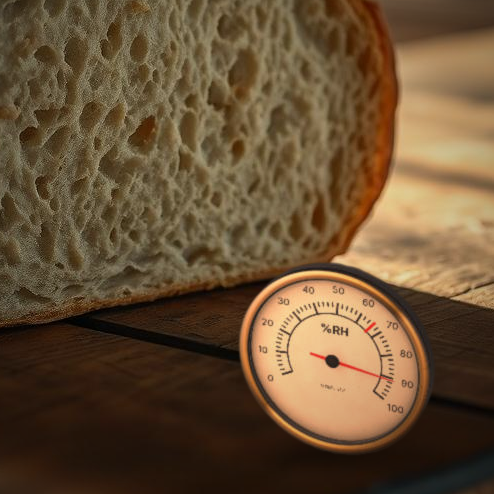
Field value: 90,%
